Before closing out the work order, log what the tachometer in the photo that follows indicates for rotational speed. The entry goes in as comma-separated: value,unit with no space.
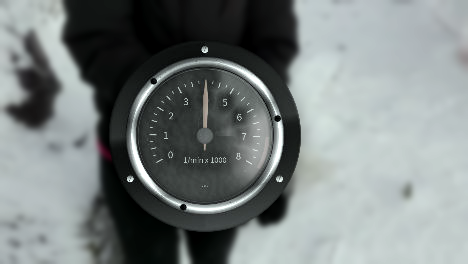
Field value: 4000,rpm
